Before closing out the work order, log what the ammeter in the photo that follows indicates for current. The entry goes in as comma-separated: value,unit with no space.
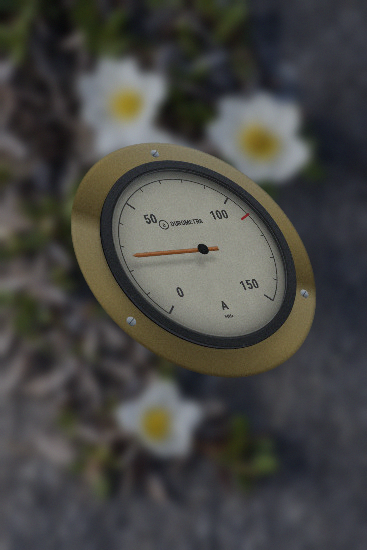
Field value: 25,A
